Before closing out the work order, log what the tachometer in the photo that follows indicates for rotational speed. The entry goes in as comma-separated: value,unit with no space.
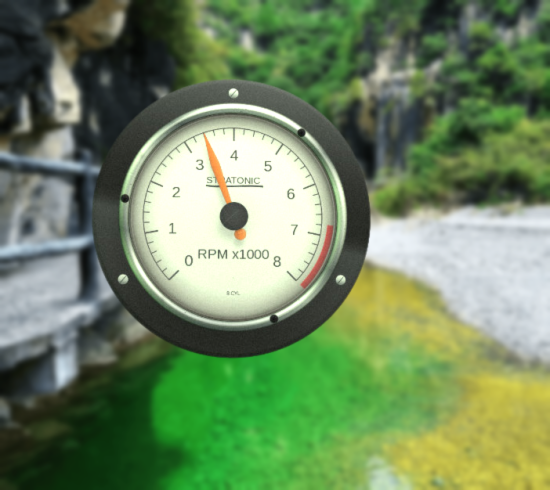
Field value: 3400,rpm
